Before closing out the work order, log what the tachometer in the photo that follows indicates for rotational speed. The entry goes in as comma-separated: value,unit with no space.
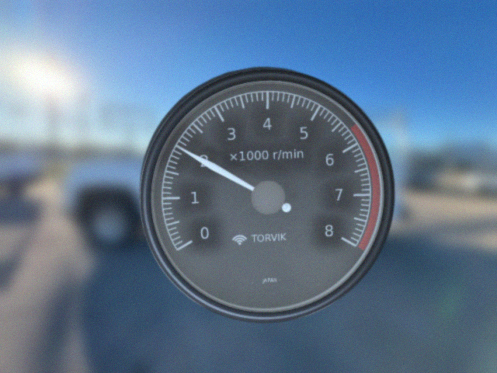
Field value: 2000,rpm
